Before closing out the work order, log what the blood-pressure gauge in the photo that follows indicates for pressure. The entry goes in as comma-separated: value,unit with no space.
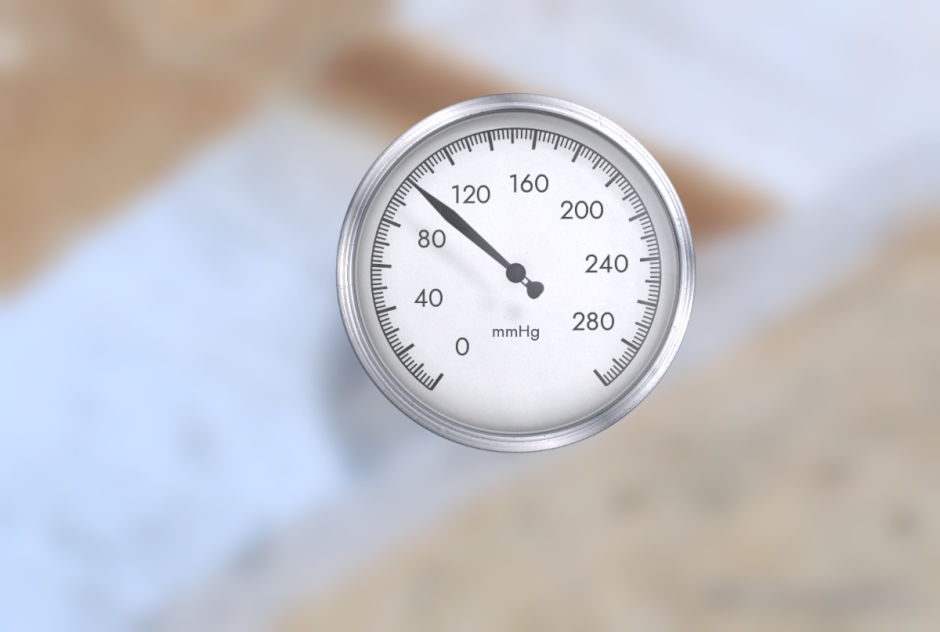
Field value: 100,mmHg
